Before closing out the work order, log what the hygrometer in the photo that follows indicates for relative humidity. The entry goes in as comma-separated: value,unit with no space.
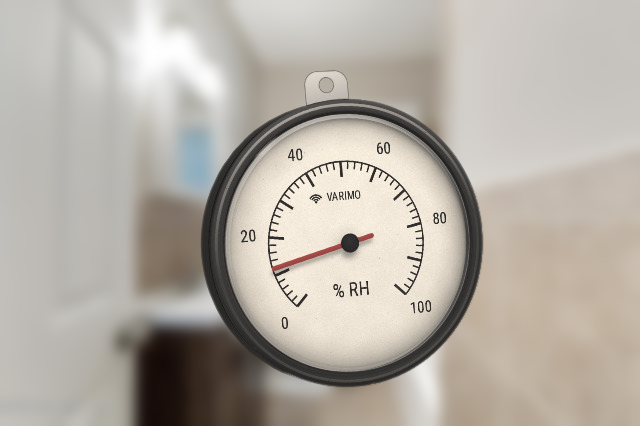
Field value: 12,%
